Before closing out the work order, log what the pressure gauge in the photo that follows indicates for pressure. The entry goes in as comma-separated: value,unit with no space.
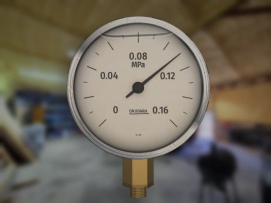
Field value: 0.11,MPa
